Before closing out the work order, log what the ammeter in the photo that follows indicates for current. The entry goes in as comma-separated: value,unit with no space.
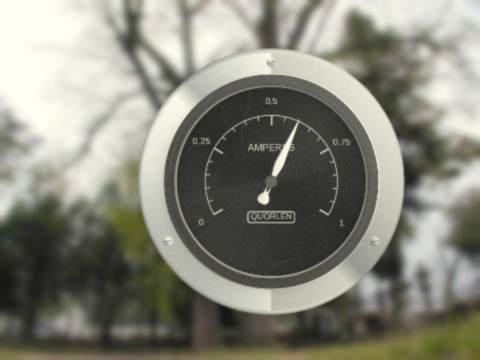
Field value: 0.6,A
